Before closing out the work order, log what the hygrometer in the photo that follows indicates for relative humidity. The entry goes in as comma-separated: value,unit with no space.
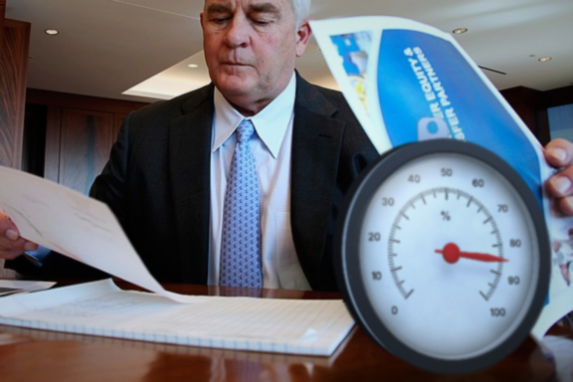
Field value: 85,%
